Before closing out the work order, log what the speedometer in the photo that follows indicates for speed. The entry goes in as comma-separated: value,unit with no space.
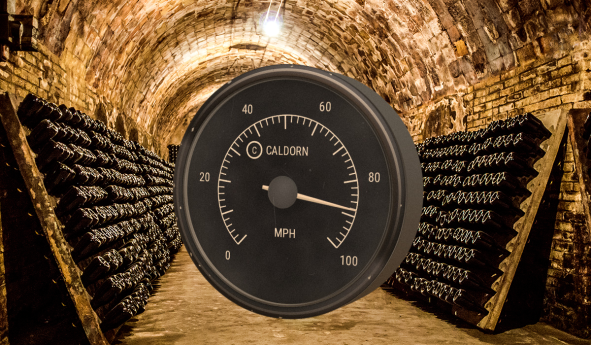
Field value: 88,mph
